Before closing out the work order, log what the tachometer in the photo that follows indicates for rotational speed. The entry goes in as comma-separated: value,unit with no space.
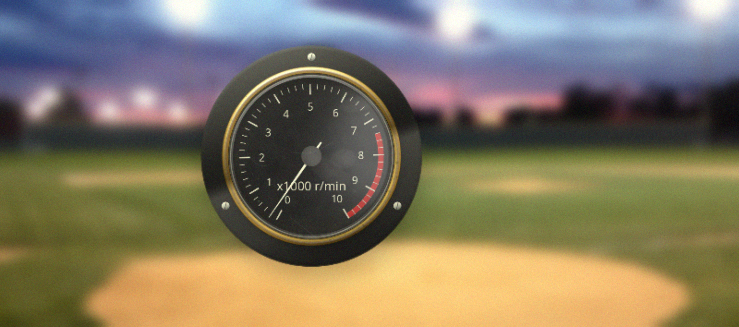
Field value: 200,rpm
